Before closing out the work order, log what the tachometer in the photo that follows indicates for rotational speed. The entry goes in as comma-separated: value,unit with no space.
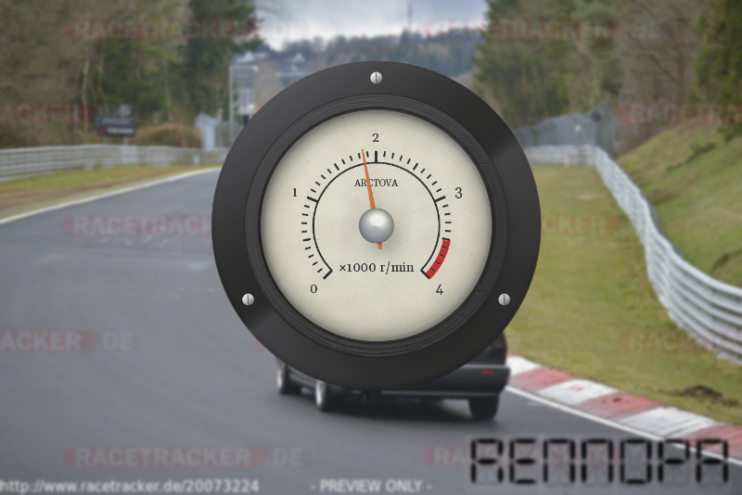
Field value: 1850,rpm
